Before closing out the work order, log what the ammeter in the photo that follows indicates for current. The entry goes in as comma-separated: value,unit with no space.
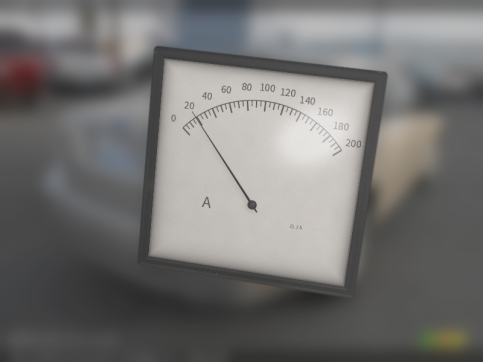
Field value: 20,A
